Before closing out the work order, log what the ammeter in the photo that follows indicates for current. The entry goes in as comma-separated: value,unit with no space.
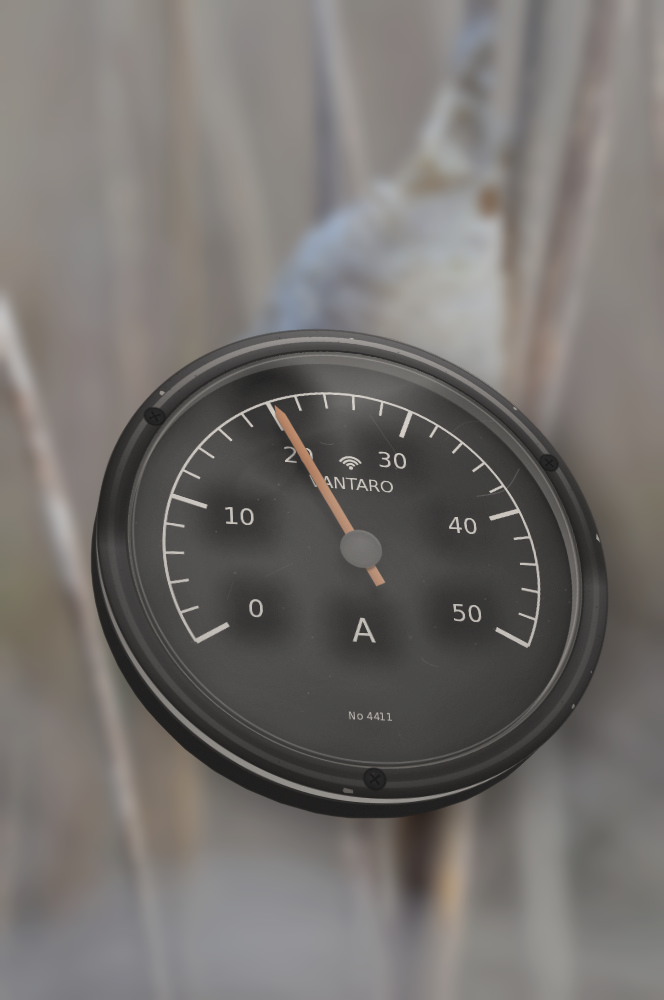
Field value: 20,A
